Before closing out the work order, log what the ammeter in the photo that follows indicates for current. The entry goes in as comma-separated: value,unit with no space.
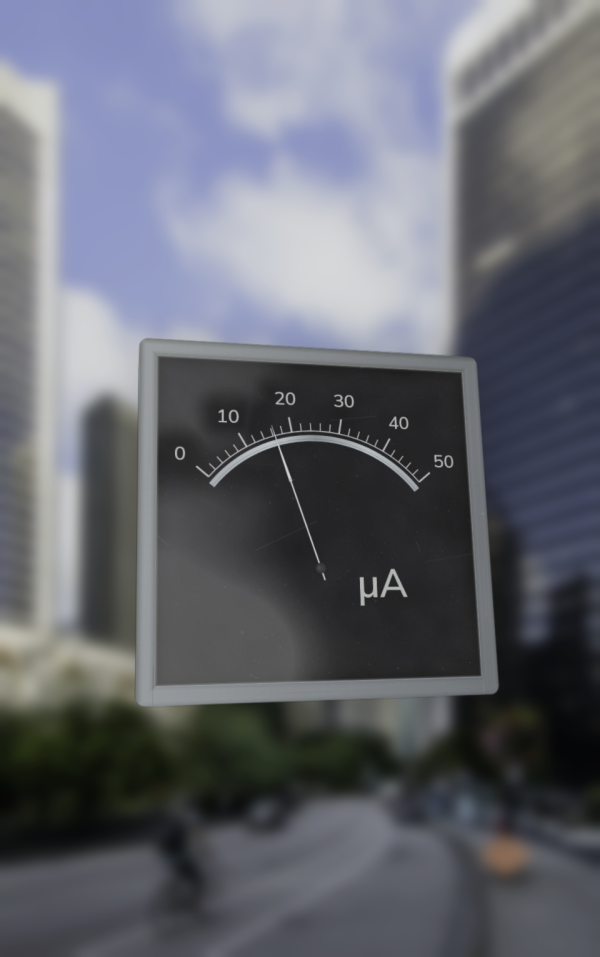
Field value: 16,µA
